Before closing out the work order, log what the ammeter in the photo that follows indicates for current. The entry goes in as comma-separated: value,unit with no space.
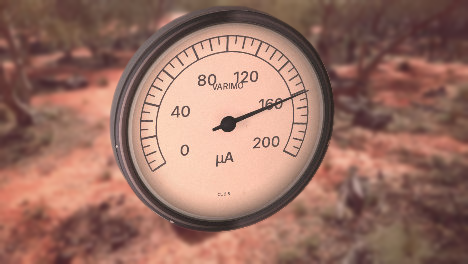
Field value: 160,µA
